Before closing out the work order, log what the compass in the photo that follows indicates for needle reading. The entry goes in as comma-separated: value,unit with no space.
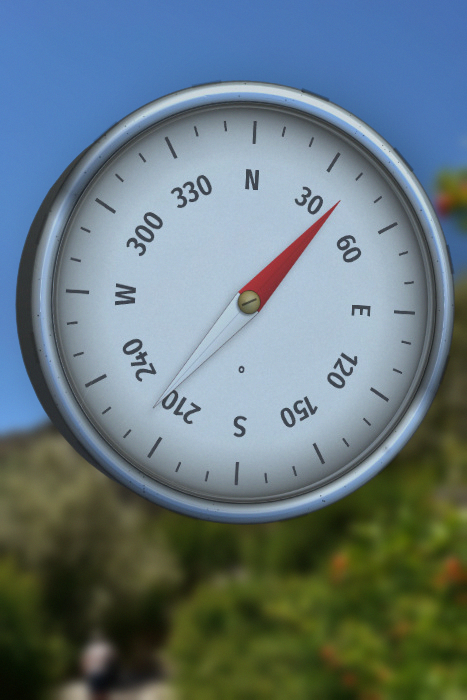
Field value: 40,°
